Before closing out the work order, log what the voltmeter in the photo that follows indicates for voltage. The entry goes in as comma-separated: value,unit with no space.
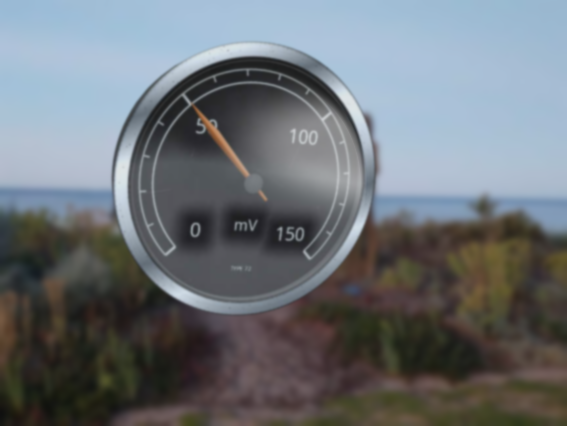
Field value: 50,mV
